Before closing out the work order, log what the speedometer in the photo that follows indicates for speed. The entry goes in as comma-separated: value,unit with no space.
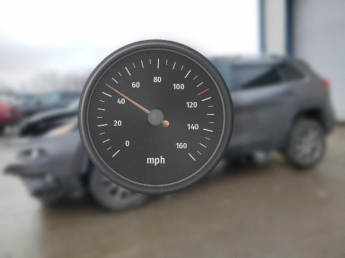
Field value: 45,mph
